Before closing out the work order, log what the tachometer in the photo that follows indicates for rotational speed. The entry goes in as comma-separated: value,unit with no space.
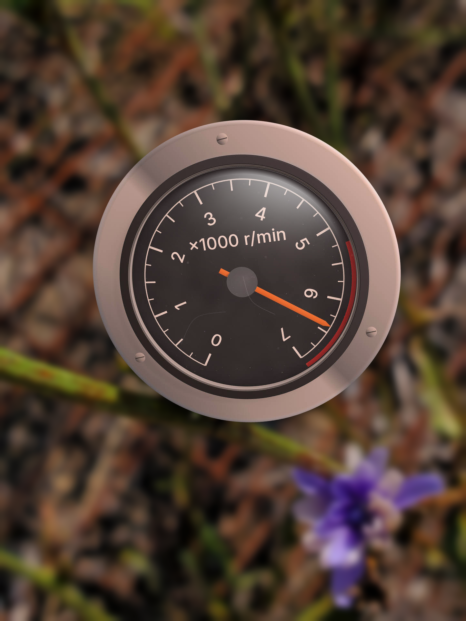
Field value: 6375,rpm
